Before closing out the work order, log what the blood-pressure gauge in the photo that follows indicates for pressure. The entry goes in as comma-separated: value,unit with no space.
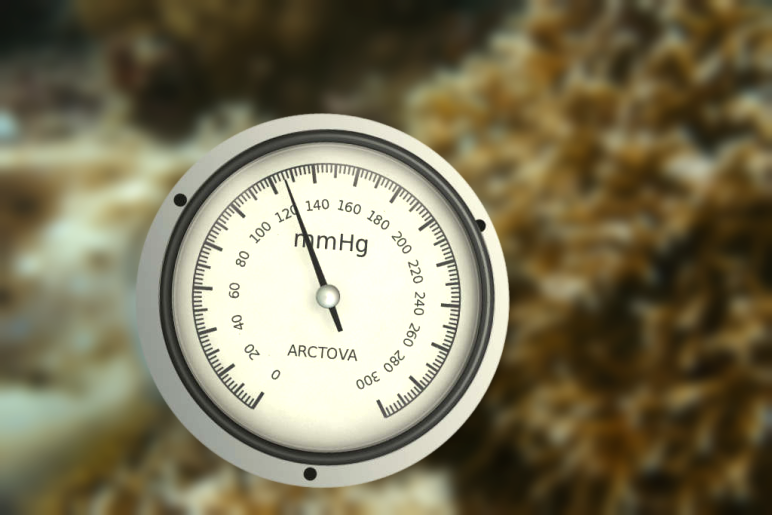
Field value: 126,mmHg
